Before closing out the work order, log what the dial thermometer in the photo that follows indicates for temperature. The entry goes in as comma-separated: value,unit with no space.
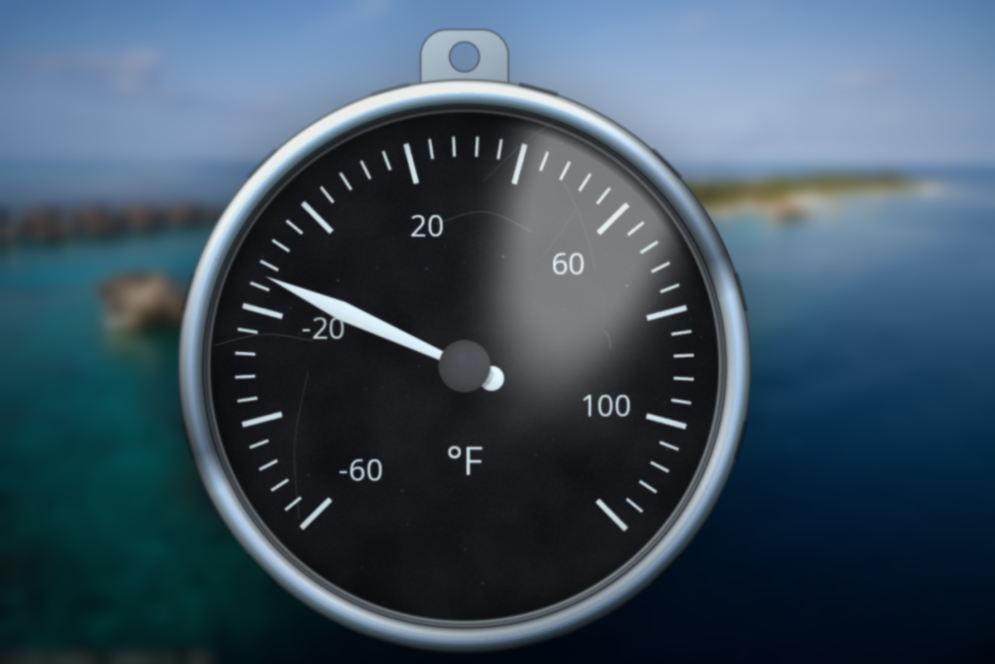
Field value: -14,°F
